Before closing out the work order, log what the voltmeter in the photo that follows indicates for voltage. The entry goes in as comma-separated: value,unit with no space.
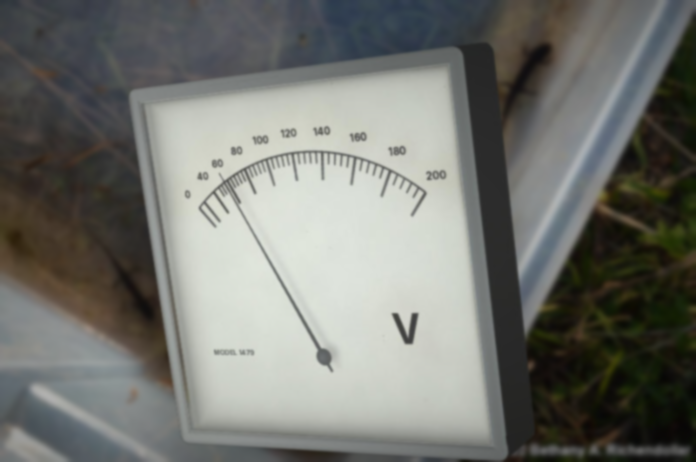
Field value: 60,V
